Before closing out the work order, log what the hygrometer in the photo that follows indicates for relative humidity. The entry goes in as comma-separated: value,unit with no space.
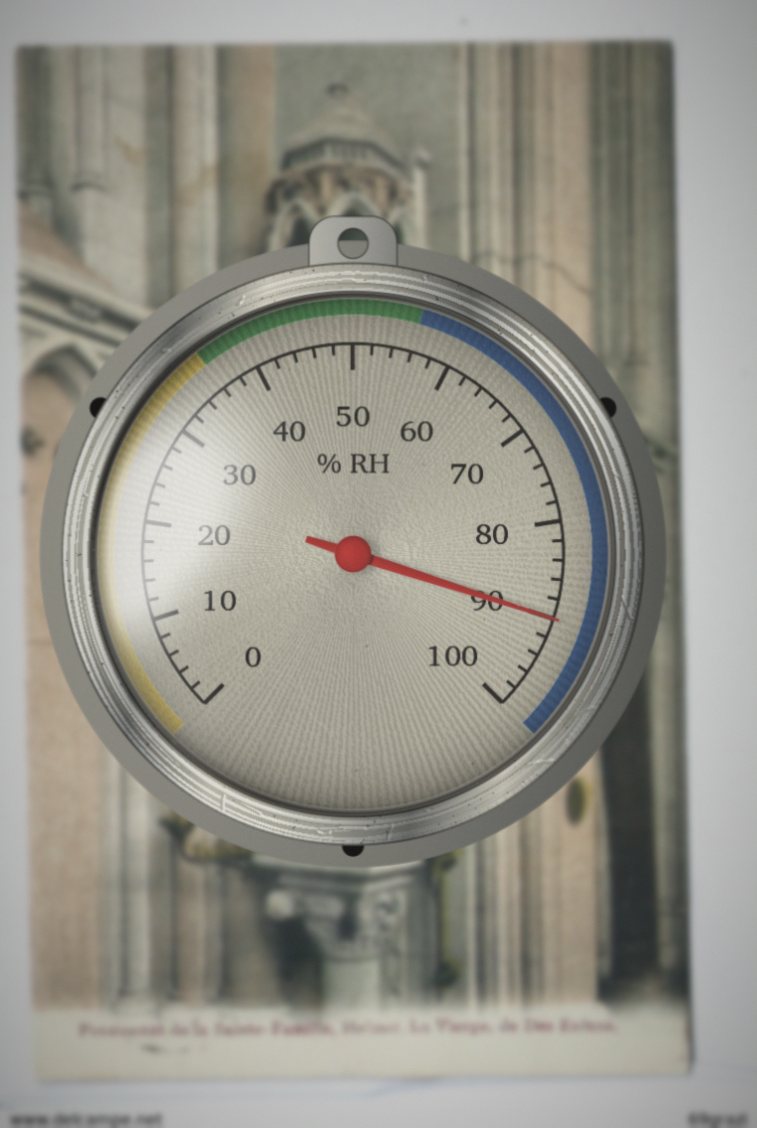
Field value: 90,%
